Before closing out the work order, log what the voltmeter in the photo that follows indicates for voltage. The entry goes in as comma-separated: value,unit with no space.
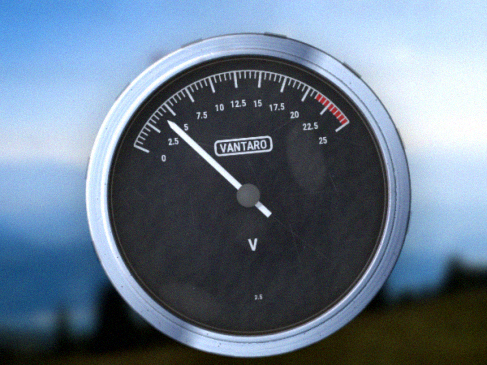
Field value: 4,V
